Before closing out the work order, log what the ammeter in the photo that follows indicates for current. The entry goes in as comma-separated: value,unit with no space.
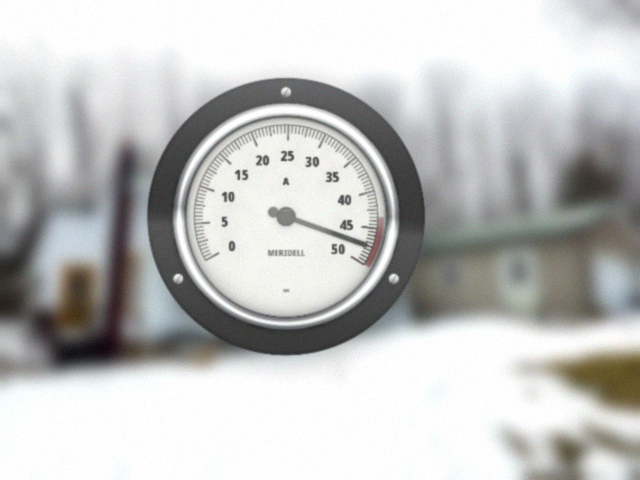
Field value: 47.5,A
